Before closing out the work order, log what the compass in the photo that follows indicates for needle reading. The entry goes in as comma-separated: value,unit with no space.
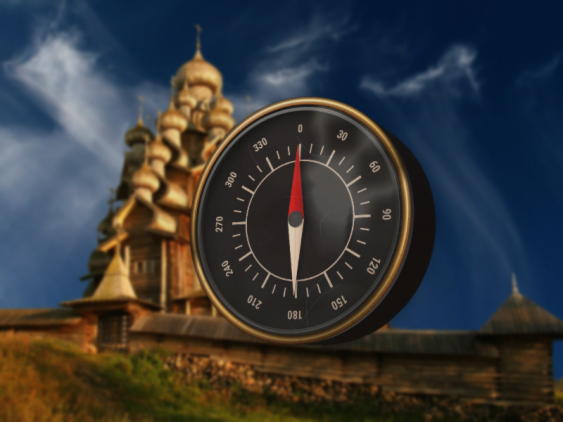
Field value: 0,°
